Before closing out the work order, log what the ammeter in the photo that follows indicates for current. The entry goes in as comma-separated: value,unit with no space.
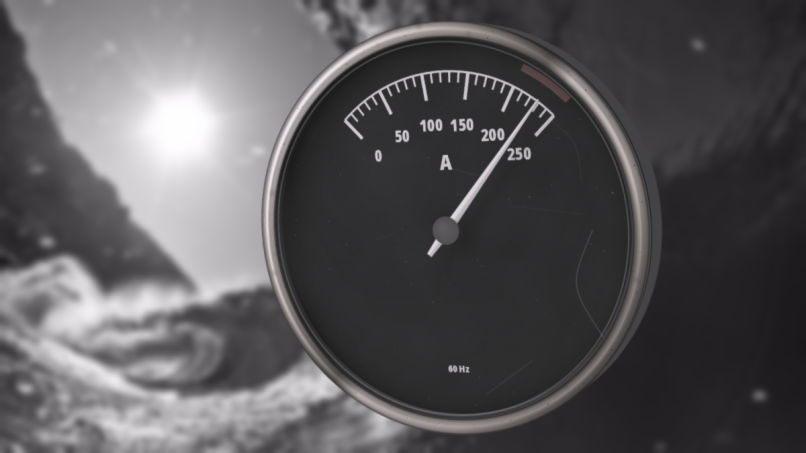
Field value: 230,A
